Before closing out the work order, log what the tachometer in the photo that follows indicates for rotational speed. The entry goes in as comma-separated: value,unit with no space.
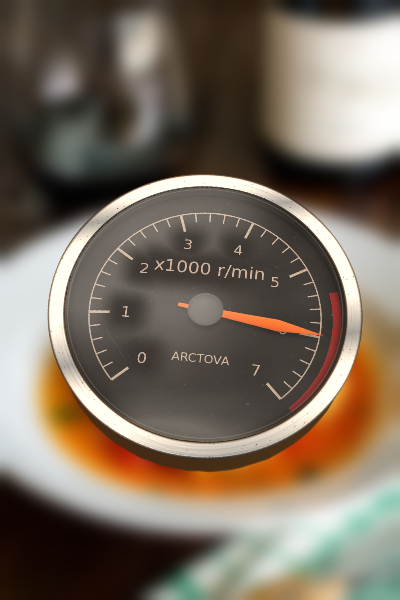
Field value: 6000,rpm
